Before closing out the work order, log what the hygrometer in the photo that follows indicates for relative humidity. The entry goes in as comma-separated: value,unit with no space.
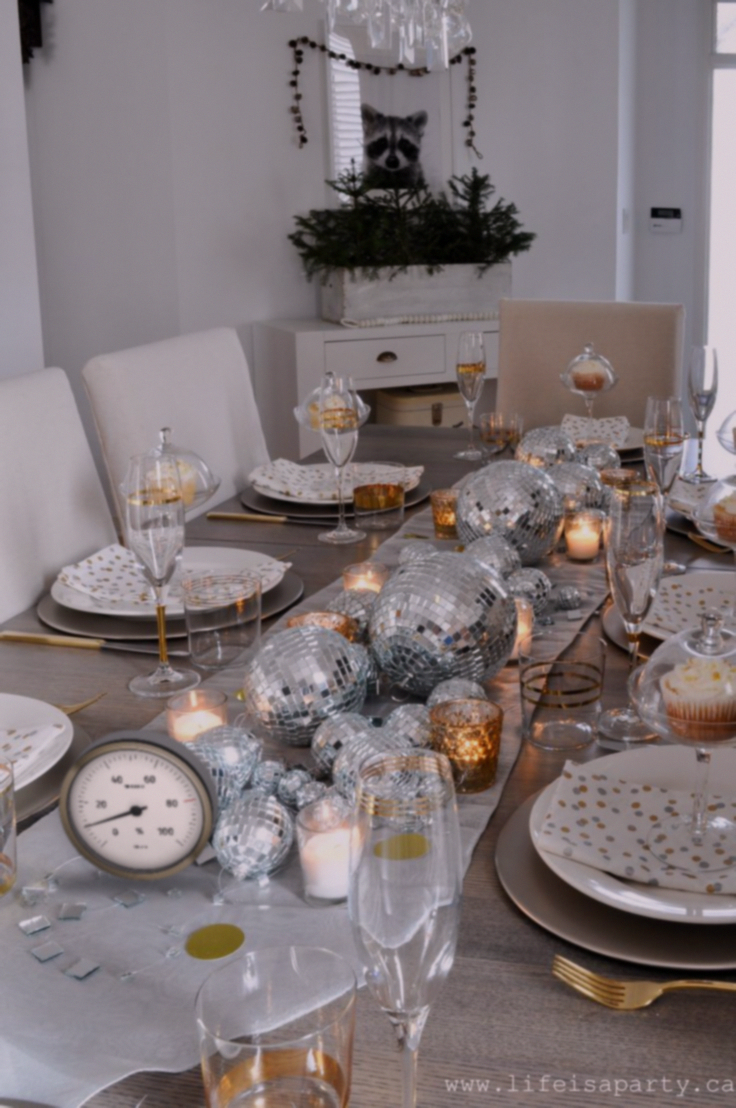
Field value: 10,%
